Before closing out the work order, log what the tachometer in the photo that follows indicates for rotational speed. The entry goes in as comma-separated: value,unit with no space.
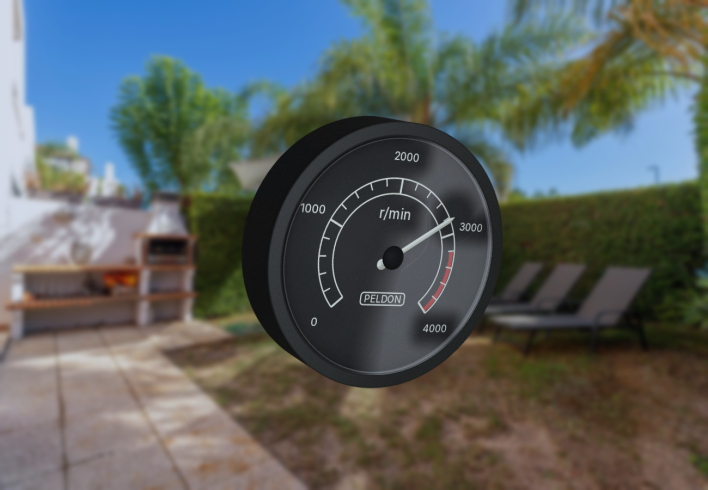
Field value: 2800,rpm
